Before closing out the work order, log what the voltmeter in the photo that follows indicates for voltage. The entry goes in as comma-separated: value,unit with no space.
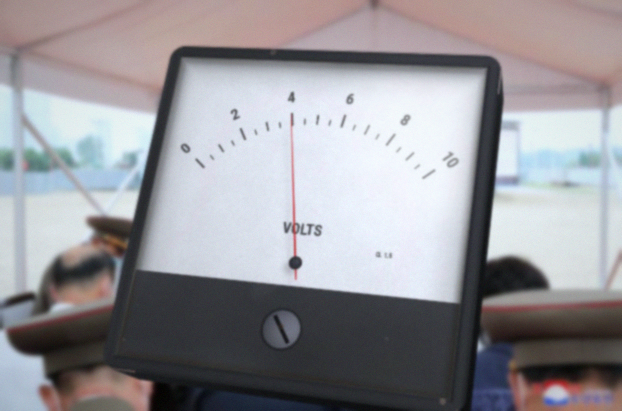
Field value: 4,V
